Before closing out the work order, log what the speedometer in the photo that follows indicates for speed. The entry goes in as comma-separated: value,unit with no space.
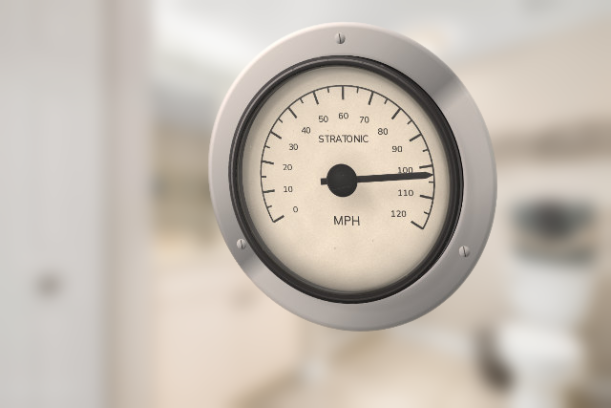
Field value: 102.5,mph
